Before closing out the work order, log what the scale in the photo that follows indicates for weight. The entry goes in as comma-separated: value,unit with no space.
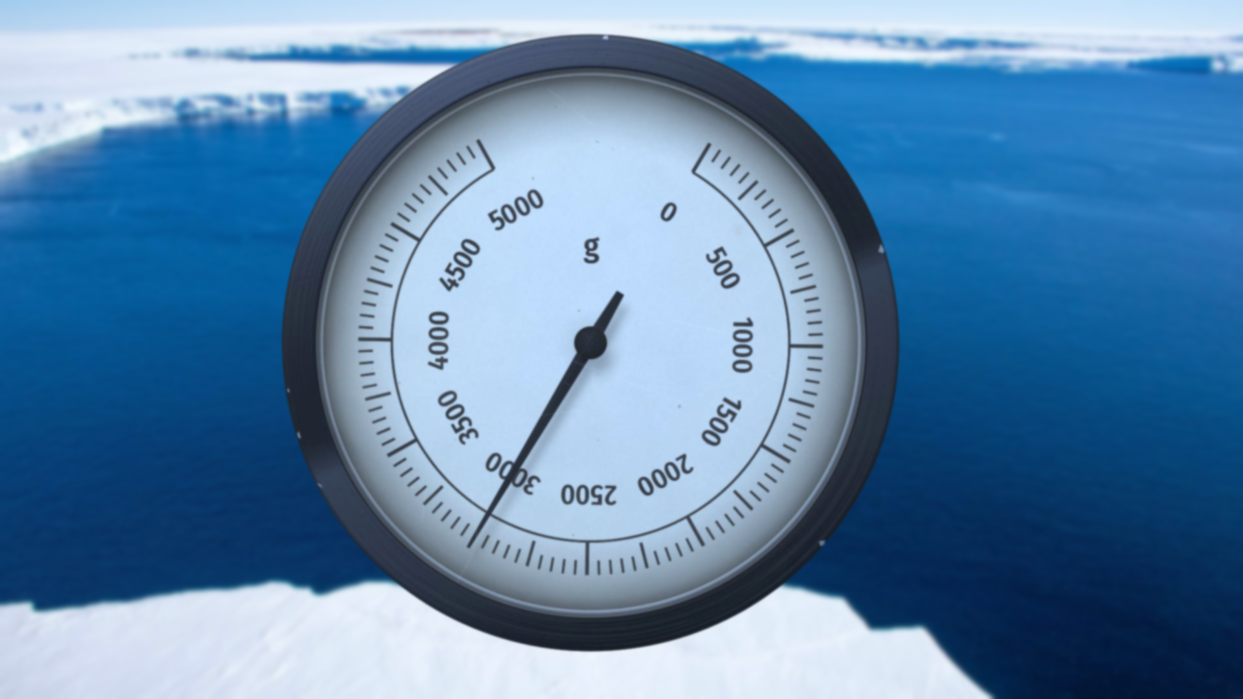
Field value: 3000,g
